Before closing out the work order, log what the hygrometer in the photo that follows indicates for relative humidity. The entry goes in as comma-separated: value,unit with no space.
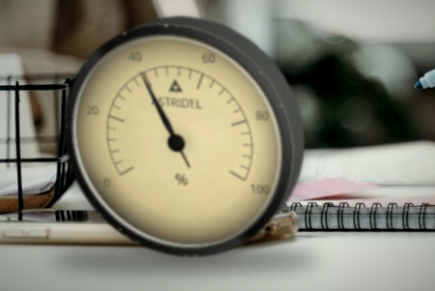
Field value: 40,%
